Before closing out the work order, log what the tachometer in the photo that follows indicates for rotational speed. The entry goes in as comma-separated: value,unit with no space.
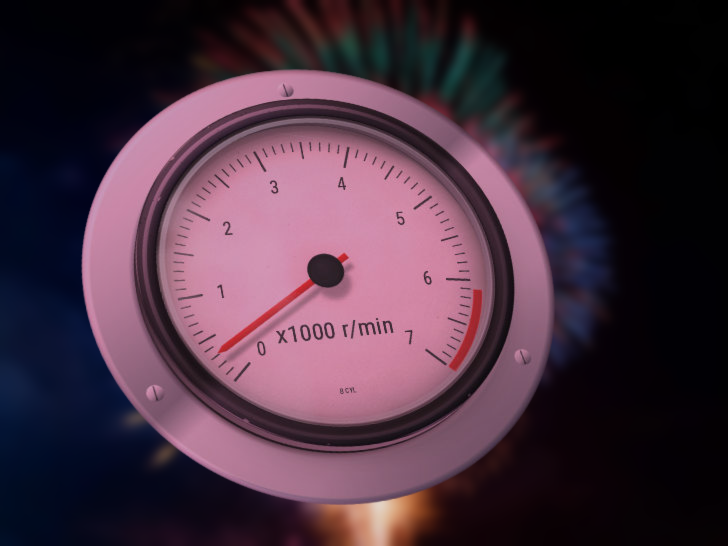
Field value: 300,rpm
